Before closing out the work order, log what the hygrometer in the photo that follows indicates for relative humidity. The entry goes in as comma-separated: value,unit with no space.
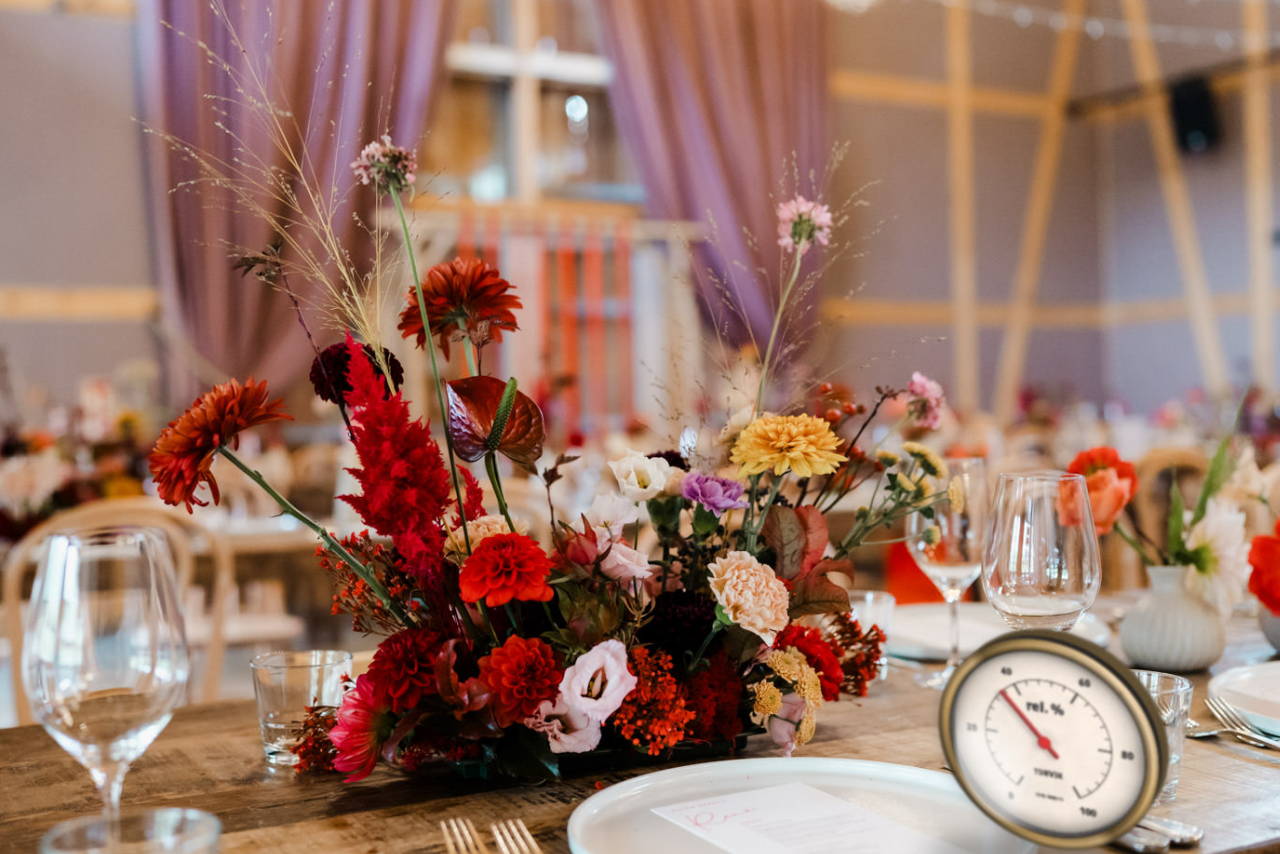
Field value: 36,%
